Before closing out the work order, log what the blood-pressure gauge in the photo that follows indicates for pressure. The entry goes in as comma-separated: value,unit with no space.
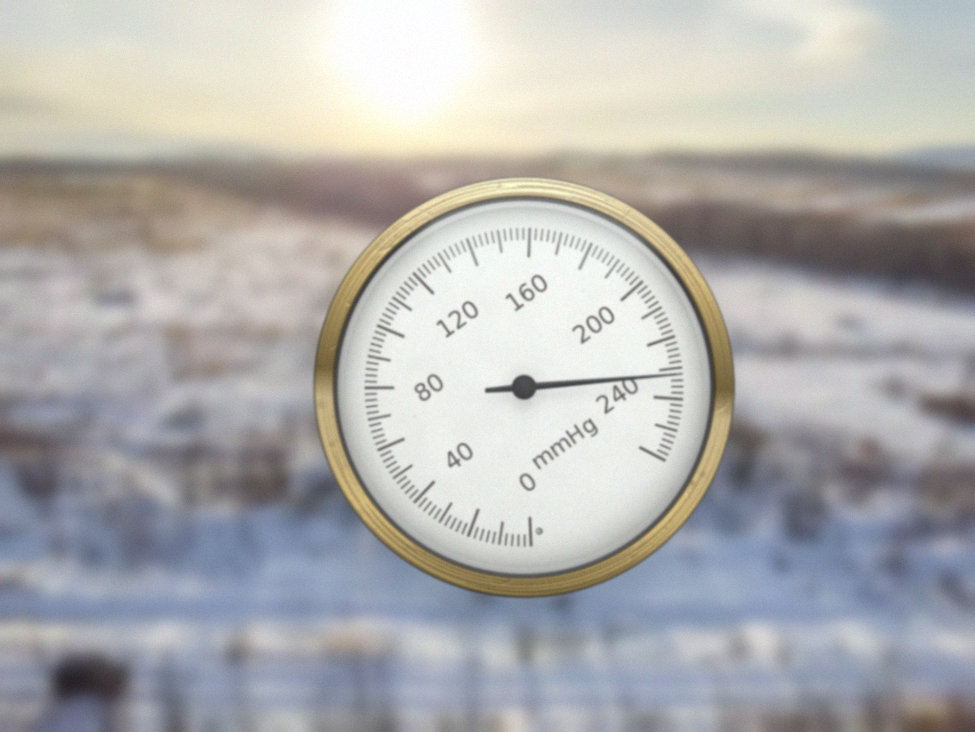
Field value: 232,mmHg
